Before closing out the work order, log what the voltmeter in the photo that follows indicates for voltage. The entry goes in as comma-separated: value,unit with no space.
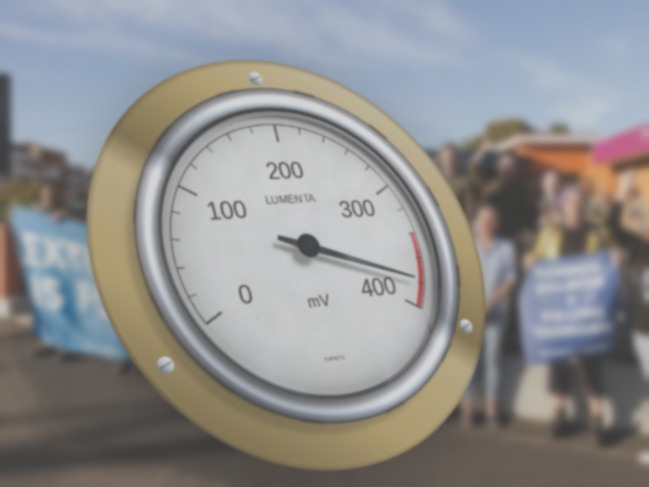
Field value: 380,mV
